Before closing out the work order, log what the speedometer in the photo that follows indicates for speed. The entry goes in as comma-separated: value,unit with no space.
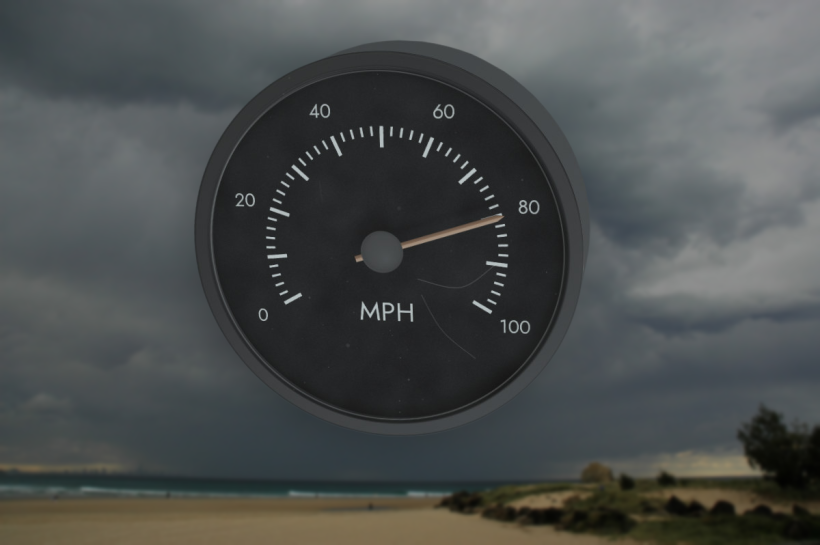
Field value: 80,mph
